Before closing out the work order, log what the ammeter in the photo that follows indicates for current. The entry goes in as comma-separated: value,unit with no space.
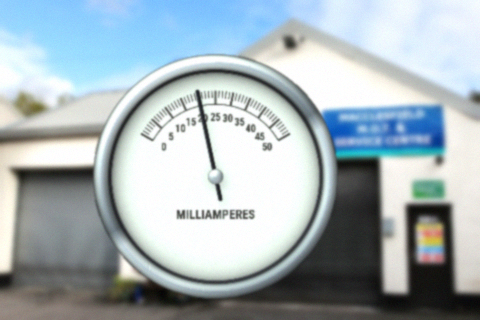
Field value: 20,mA
